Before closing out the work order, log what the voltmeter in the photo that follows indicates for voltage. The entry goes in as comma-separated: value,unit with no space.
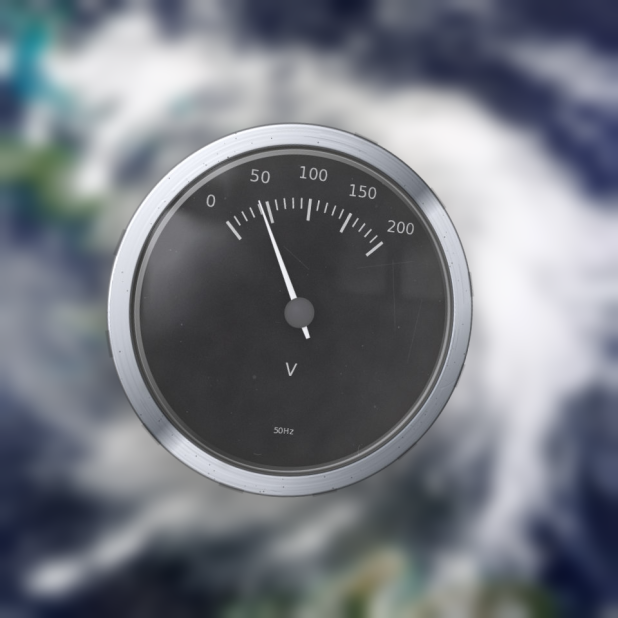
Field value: 40,V
